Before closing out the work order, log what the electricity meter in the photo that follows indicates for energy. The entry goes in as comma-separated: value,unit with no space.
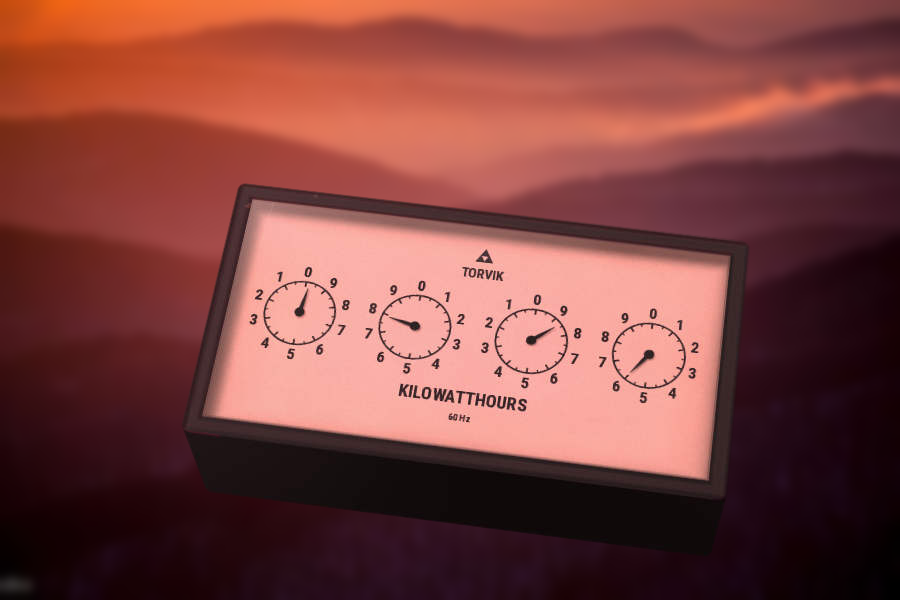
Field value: 9786,kWh
